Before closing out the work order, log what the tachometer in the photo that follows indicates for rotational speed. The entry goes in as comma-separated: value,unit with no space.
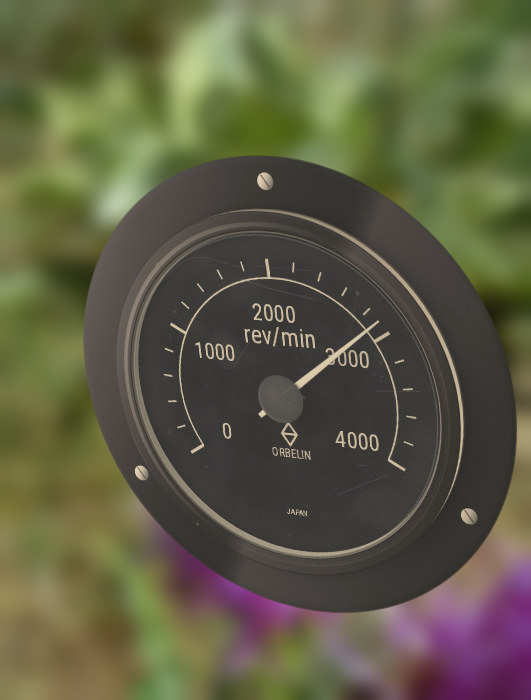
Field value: 2900,rpm
